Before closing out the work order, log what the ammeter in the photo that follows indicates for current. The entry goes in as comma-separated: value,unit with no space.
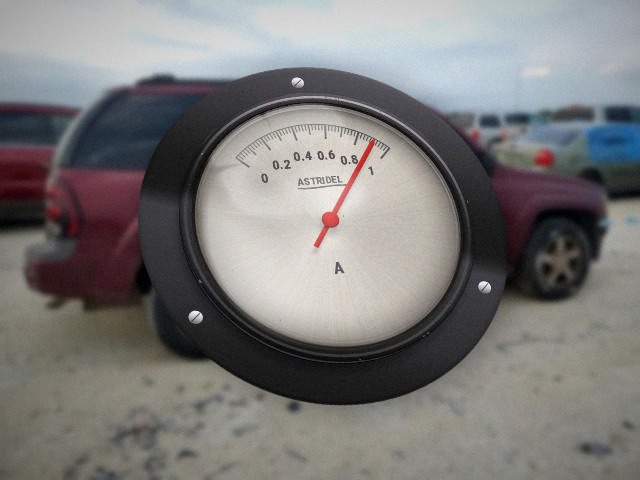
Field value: 0.9,A
